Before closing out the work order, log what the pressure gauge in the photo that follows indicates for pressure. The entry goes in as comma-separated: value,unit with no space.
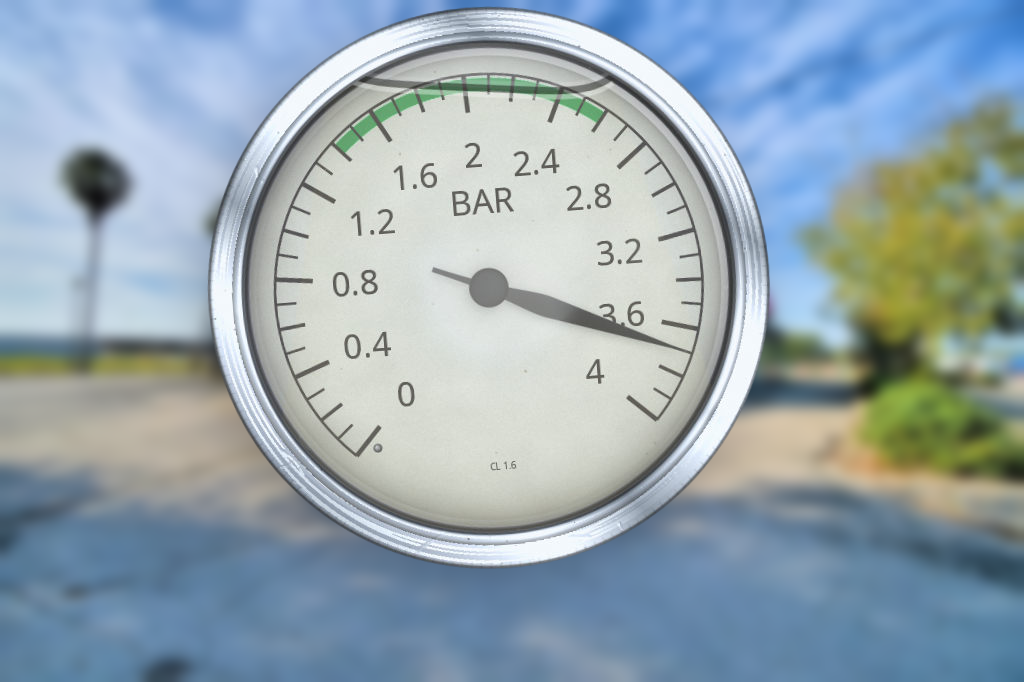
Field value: 3.7,bar
